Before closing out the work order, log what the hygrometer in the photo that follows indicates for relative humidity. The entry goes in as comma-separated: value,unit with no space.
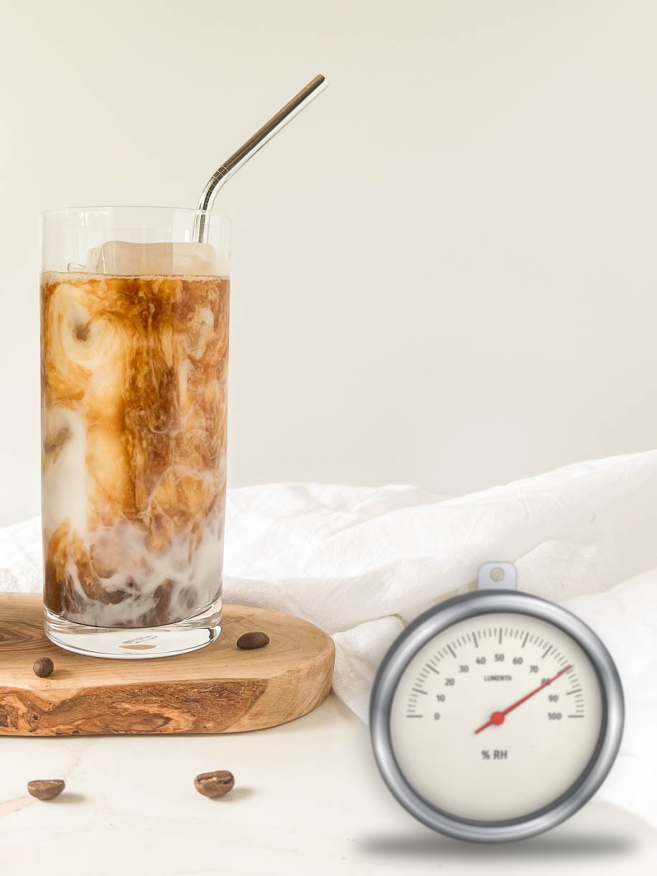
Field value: 80,%
